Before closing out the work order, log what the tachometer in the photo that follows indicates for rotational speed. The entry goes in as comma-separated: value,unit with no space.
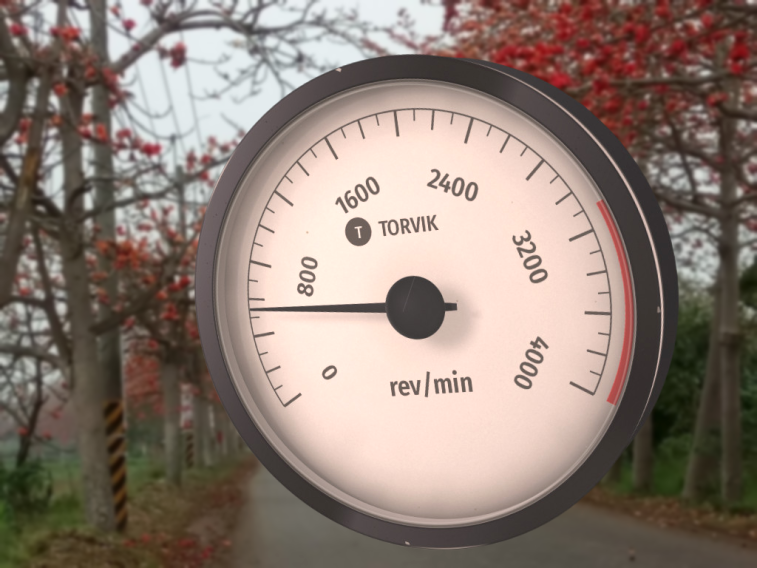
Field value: 550,rpm
